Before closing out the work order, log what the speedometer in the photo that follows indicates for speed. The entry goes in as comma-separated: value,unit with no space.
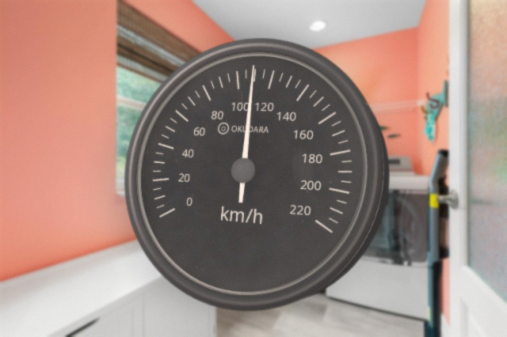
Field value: 110,km/h
